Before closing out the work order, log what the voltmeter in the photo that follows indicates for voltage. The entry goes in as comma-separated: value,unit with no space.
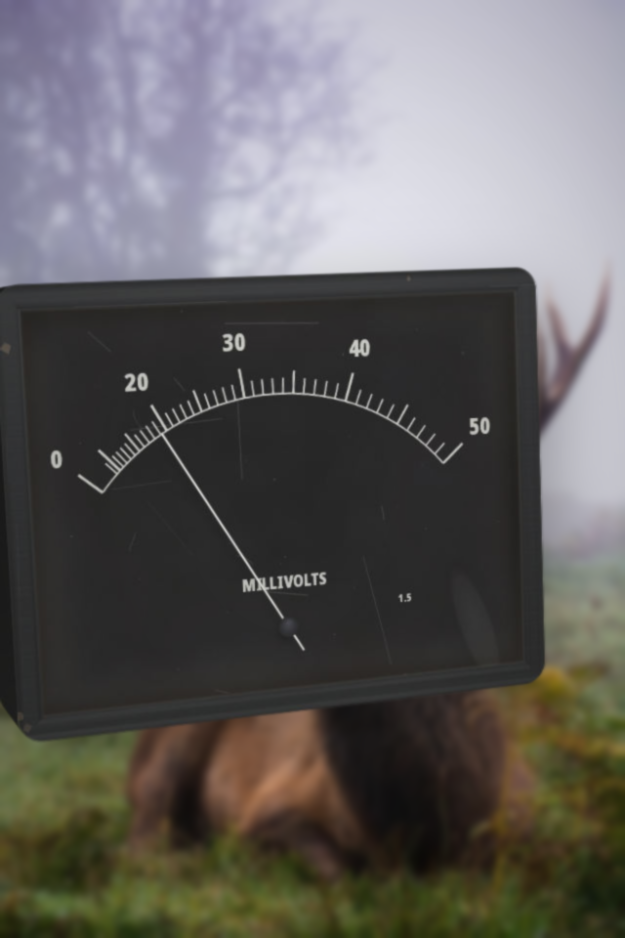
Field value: 19,mV
